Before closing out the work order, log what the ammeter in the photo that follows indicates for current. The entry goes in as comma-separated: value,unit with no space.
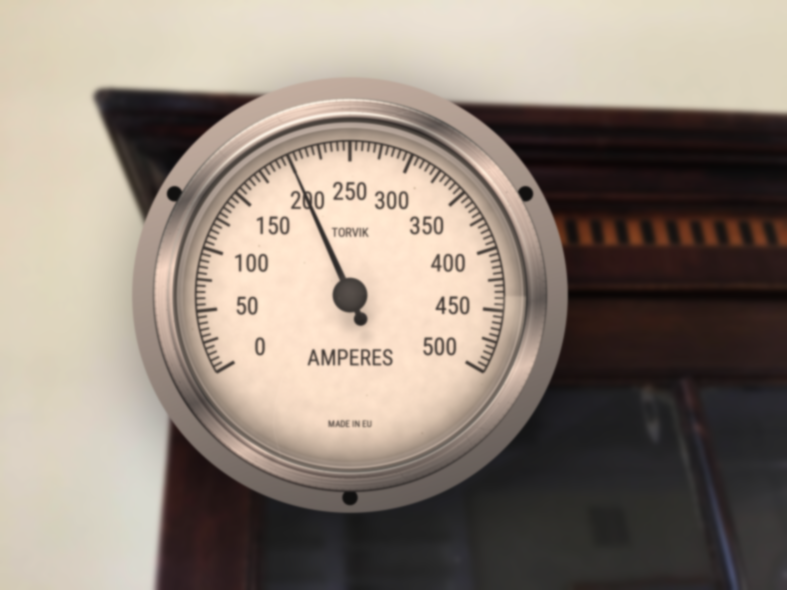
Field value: 200,A
